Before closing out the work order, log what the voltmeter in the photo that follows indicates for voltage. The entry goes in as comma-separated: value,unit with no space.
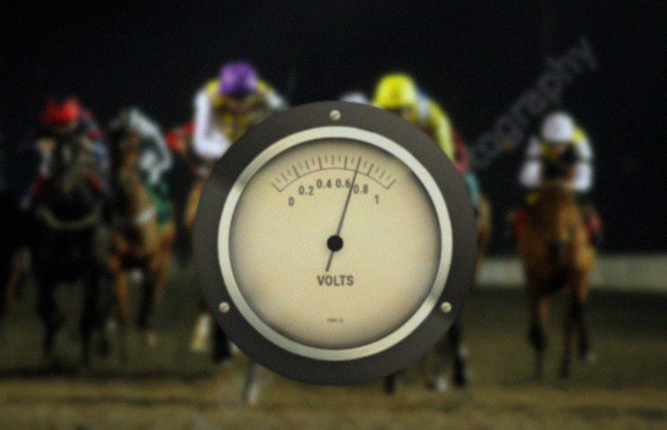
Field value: 0.7,V
